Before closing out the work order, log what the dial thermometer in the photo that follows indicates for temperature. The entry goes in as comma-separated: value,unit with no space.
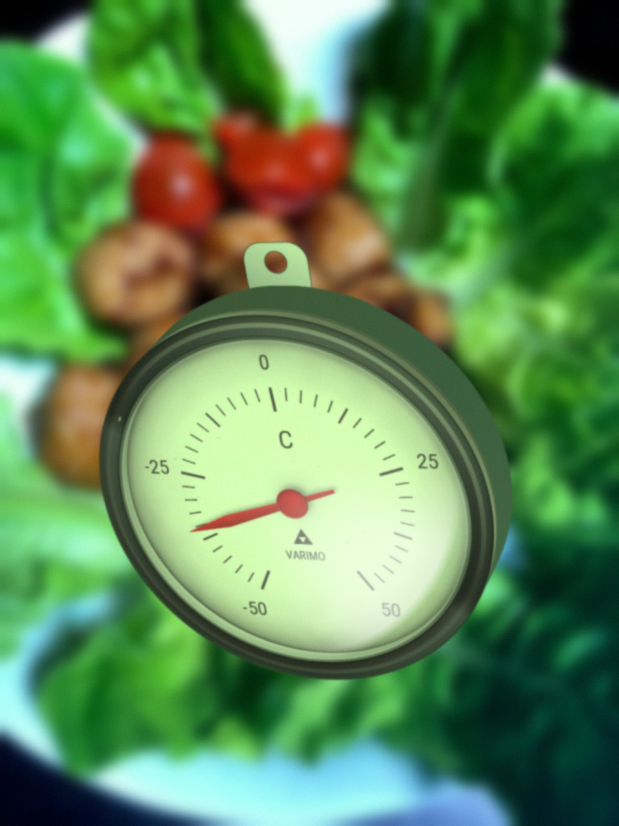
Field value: -35,°C
